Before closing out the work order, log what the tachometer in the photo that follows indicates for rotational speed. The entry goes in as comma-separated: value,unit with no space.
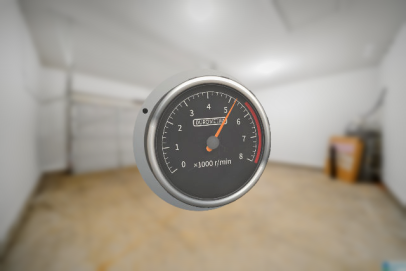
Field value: 5200,rpm
